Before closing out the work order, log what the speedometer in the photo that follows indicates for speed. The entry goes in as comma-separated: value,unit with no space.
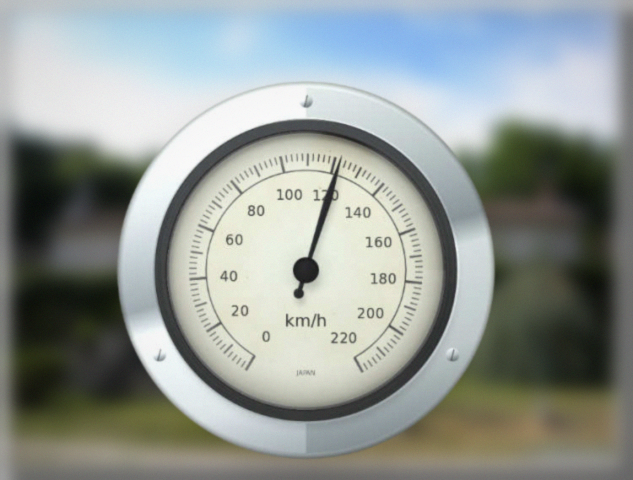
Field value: 122,km/h
